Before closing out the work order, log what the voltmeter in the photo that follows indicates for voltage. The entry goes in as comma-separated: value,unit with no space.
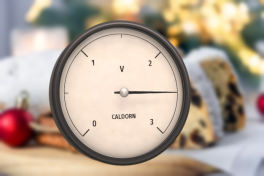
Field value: 2.5,V
